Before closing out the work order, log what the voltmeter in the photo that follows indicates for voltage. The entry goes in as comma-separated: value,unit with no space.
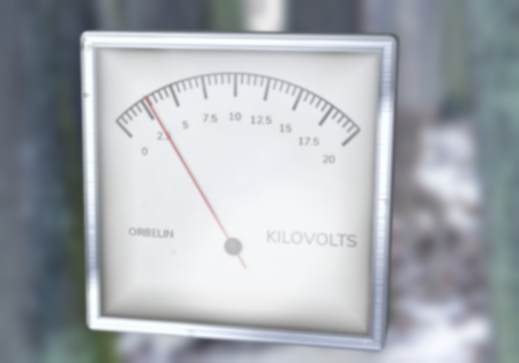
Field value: 3,kV
